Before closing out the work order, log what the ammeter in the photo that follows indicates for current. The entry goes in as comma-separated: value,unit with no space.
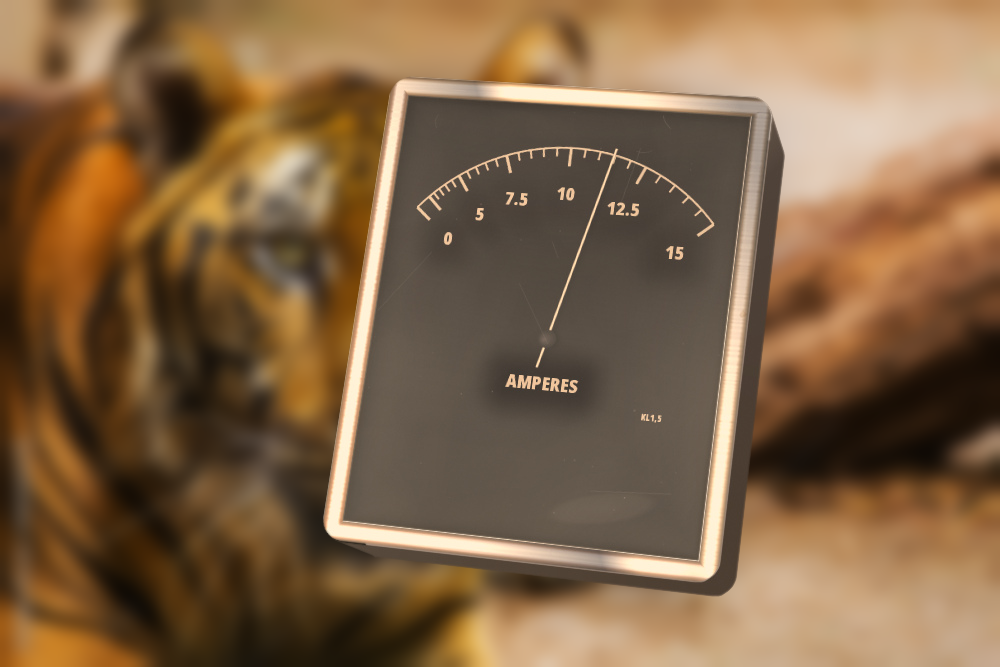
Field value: 11.5,A
